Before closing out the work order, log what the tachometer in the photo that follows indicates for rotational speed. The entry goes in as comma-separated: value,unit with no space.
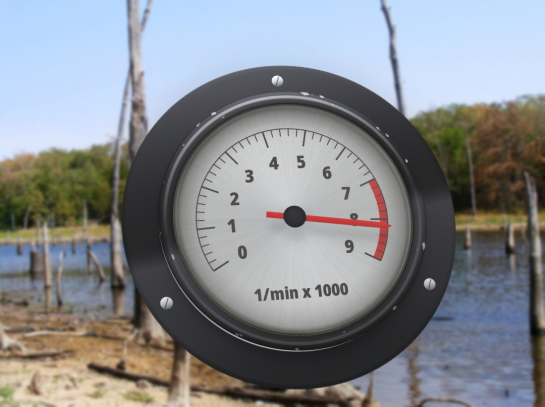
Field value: 8200,rpm
